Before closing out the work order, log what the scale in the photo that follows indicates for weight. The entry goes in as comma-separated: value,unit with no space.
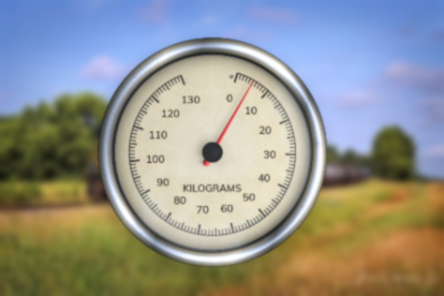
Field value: 5,kg
